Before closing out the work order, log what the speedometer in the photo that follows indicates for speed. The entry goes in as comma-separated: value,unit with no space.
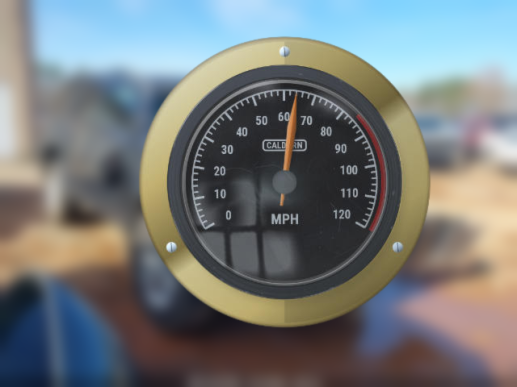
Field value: 64,mph
